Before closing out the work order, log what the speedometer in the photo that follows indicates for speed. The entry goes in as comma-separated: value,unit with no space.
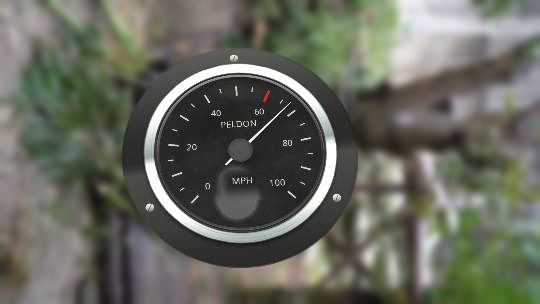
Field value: 67.5,mph
